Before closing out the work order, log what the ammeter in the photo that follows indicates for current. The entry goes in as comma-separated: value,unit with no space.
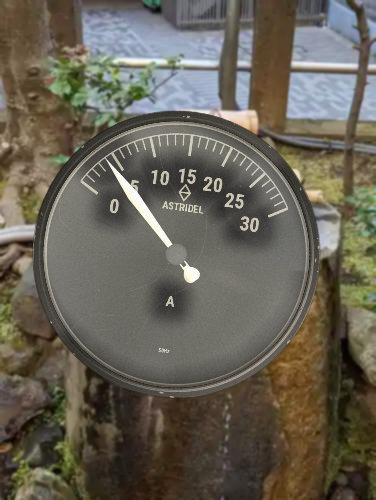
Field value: 4,A
